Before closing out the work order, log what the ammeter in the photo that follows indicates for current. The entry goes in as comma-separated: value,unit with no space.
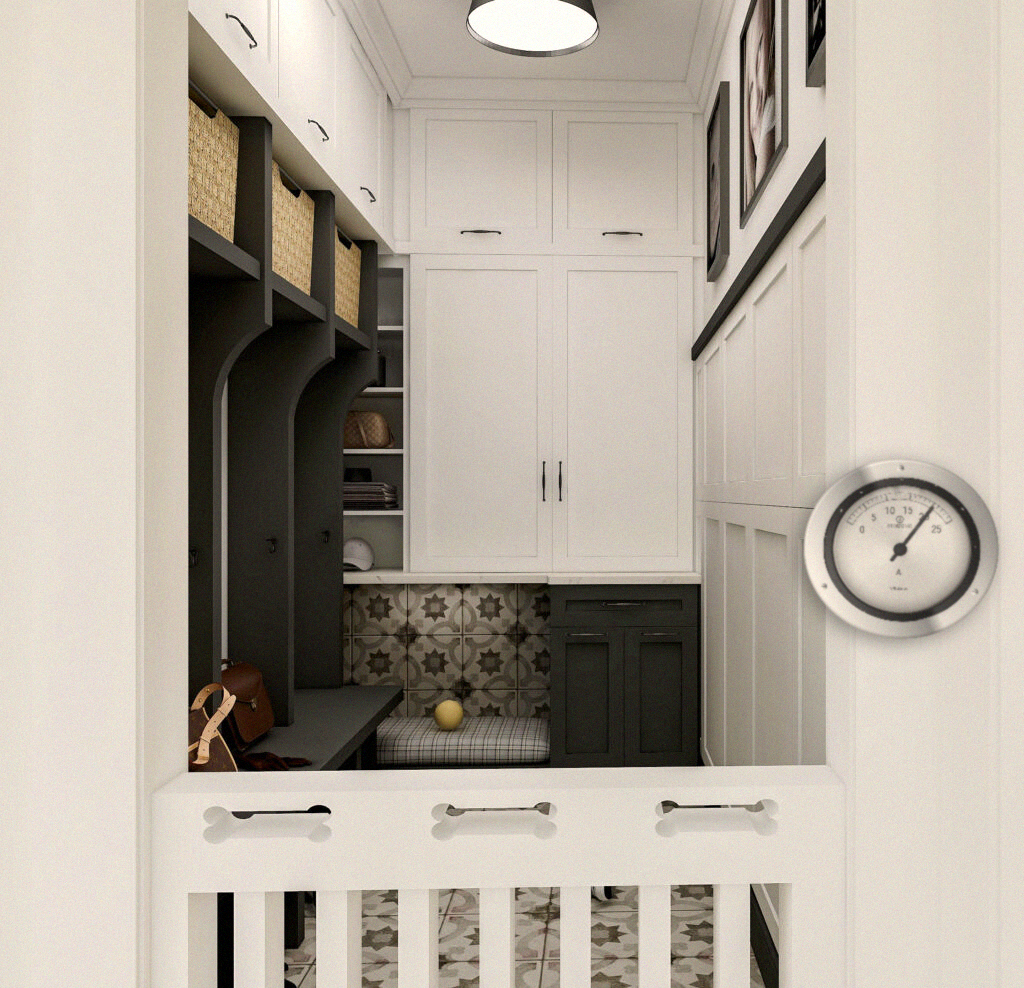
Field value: 20,A
